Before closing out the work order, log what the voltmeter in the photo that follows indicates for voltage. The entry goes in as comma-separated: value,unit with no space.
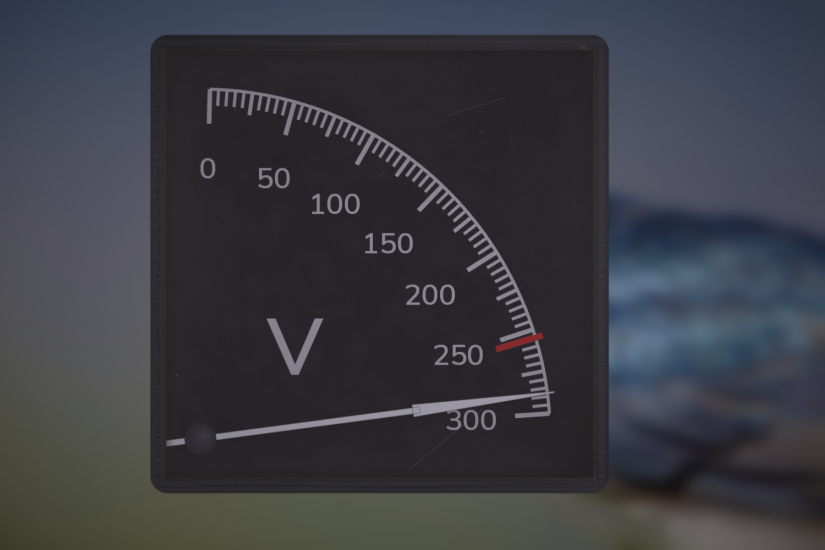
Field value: 287.5,V
